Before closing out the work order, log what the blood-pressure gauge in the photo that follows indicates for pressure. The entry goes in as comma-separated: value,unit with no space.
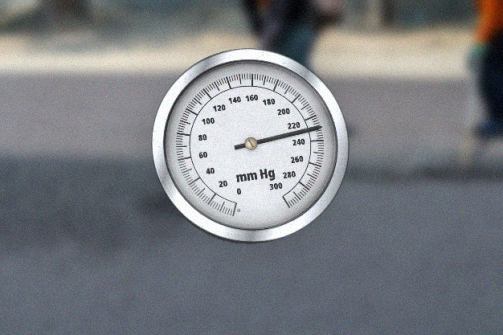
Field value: 230,mmHg
